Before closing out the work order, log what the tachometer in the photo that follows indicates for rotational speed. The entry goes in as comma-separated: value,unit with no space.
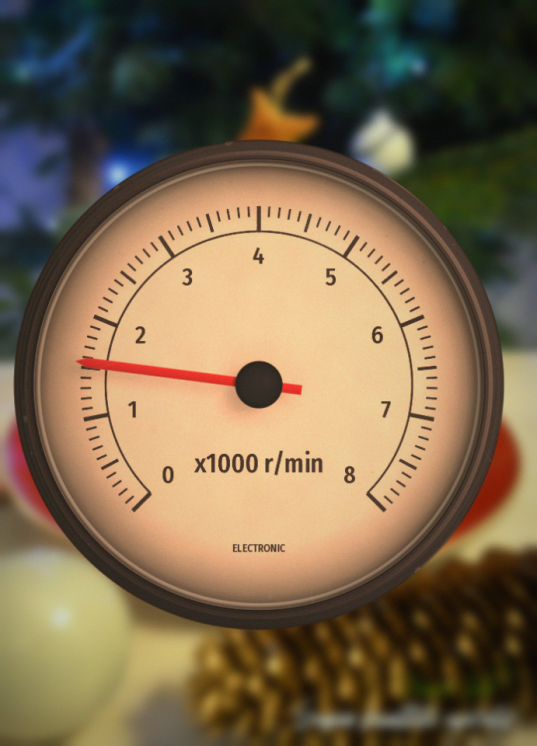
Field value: 1550,rpm
